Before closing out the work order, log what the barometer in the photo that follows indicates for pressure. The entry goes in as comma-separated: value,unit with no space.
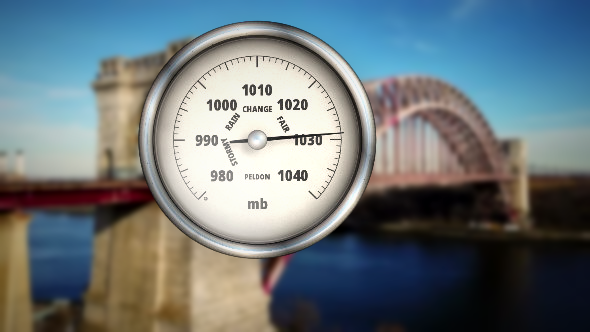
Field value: 1029,mbar
